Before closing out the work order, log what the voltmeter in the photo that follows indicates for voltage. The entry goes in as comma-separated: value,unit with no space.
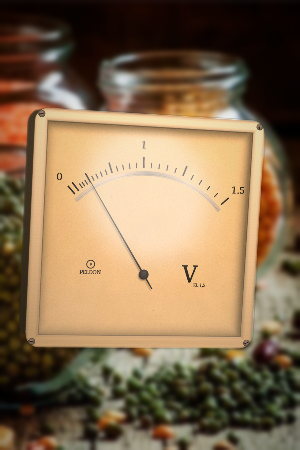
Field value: 0.5,V
